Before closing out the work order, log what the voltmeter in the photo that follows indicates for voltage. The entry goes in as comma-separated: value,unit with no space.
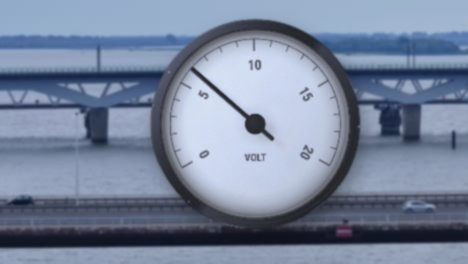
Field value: 6,V
